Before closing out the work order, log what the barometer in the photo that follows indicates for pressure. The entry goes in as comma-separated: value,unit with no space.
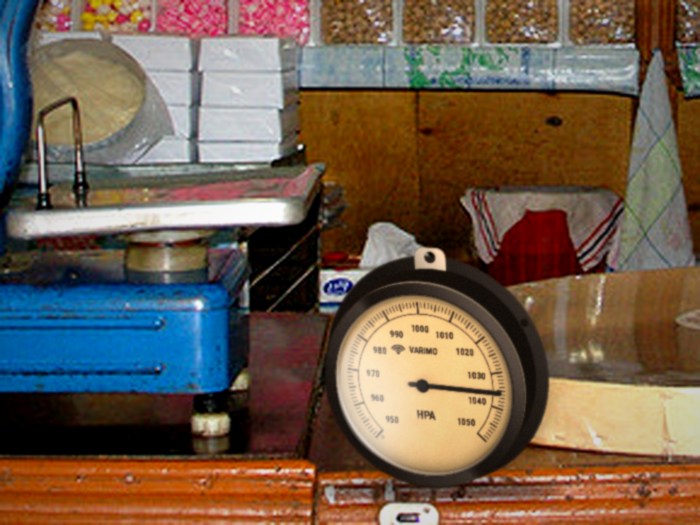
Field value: 1035,hPa
